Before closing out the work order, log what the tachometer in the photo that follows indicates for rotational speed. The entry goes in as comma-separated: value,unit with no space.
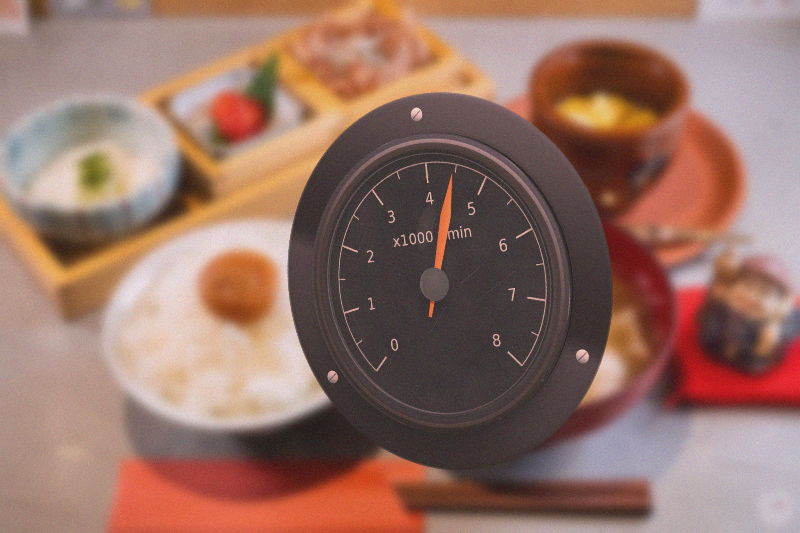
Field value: 4500,rpm
